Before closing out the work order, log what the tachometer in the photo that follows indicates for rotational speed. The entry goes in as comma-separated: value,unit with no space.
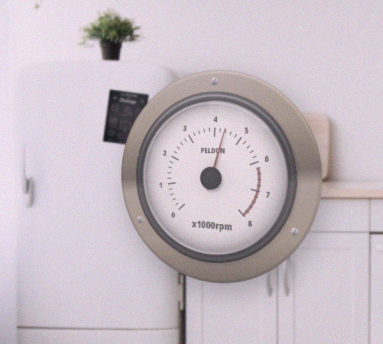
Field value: 4400,rpm
